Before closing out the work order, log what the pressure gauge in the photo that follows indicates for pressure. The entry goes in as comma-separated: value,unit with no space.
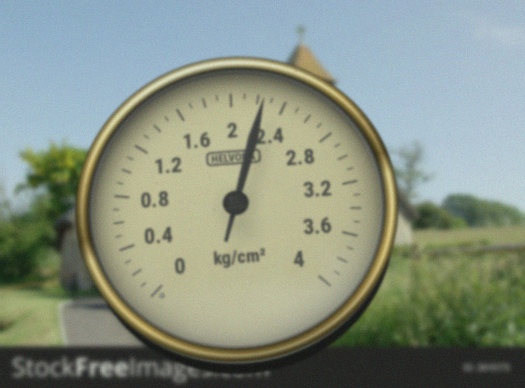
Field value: 2.25,kg/cm²
